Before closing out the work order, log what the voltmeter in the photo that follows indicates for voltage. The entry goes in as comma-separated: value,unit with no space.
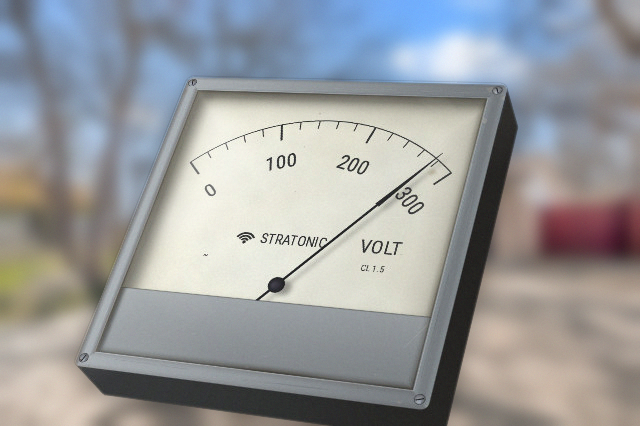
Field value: 280,V
